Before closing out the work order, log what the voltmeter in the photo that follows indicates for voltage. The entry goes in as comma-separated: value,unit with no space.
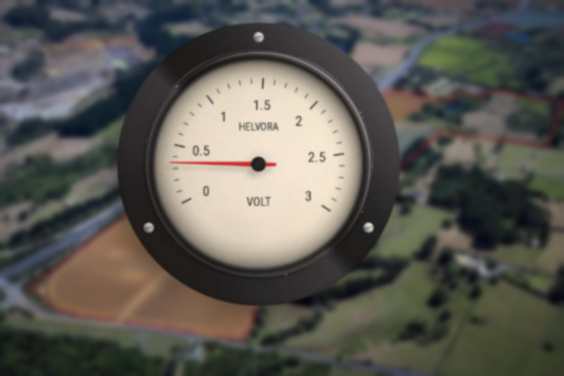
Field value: 0.35,V
